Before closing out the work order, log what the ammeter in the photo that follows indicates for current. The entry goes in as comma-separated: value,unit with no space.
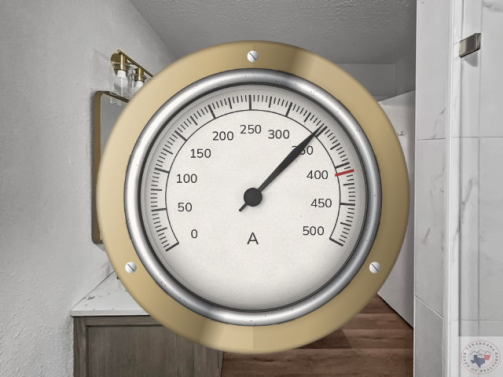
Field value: 345,A
